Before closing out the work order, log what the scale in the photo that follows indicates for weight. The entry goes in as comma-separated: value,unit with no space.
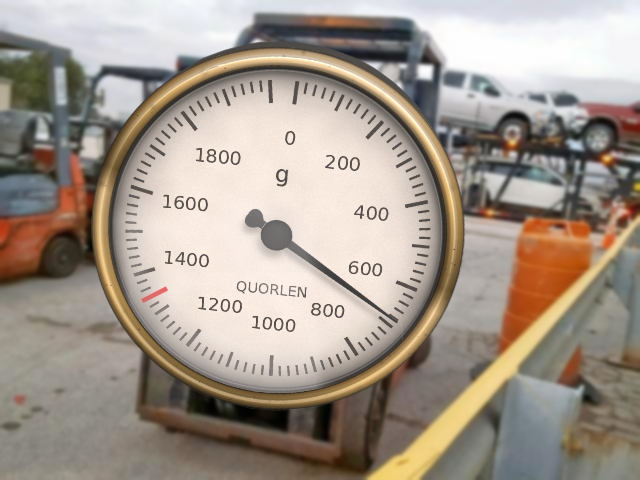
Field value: 680,g
